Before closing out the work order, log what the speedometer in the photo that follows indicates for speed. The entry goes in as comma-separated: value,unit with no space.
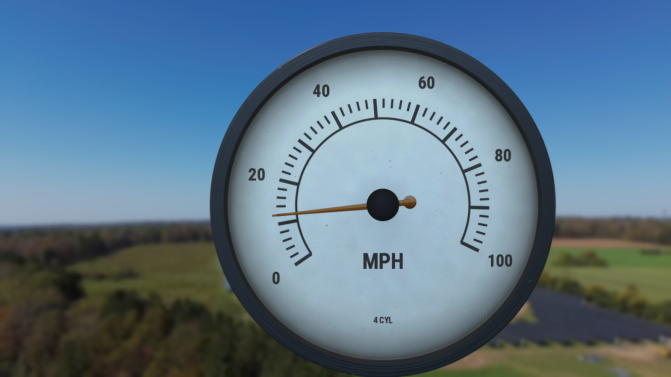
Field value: 12,mph
